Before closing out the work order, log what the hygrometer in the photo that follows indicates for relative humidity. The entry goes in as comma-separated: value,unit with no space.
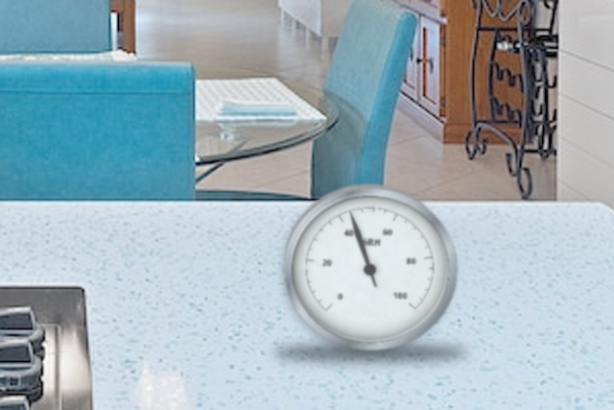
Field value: 44,%
